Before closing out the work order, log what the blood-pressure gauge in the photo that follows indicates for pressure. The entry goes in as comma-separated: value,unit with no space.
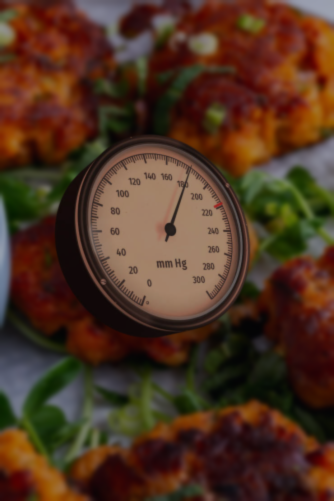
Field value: 180,mmHg
